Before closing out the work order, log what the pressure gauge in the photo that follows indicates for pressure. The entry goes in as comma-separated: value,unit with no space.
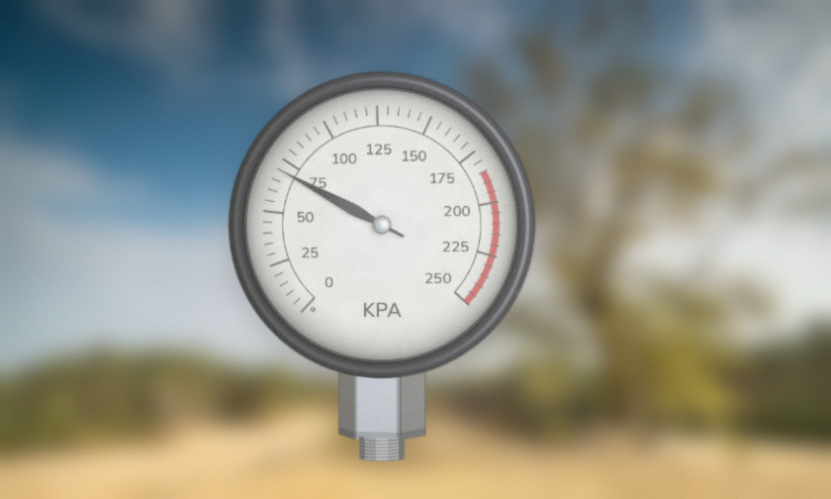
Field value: 70,kPa
